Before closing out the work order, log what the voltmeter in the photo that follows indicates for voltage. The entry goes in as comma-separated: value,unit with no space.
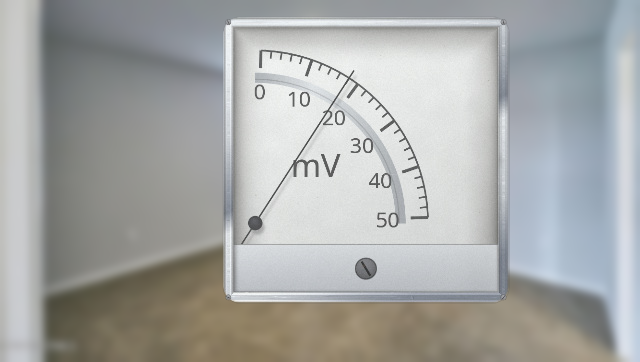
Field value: 18,mV
